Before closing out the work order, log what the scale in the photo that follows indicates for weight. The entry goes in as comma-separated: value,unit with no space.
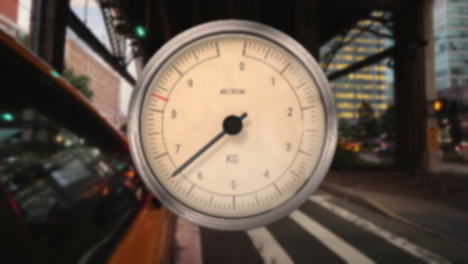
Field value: 6.5,kg
